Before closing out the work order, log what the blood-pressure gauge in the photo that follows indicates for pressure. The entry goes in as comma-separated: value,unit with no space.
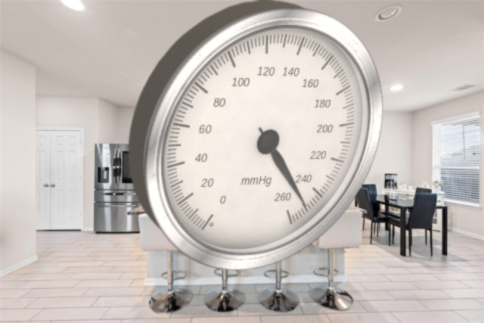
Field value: 250,mmHg
